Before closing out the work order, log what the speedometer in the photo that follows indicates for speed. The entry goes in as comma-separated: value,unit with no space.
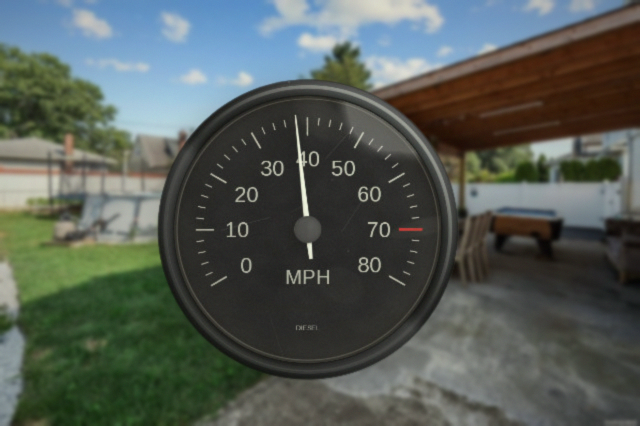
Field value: 38,mph
